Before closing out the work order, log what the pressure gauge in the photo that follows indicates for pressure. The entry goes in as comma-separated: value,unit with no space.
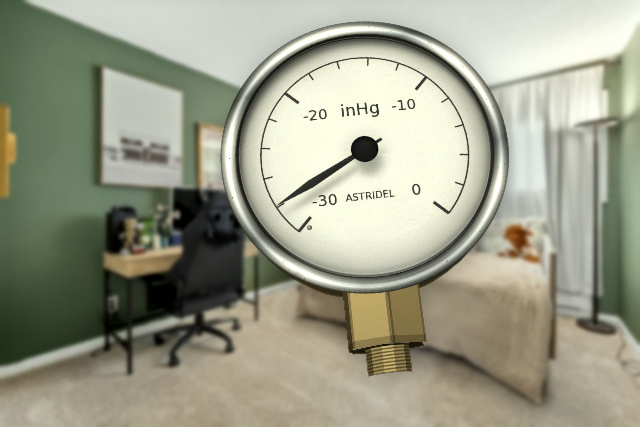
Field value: -28,inHg
